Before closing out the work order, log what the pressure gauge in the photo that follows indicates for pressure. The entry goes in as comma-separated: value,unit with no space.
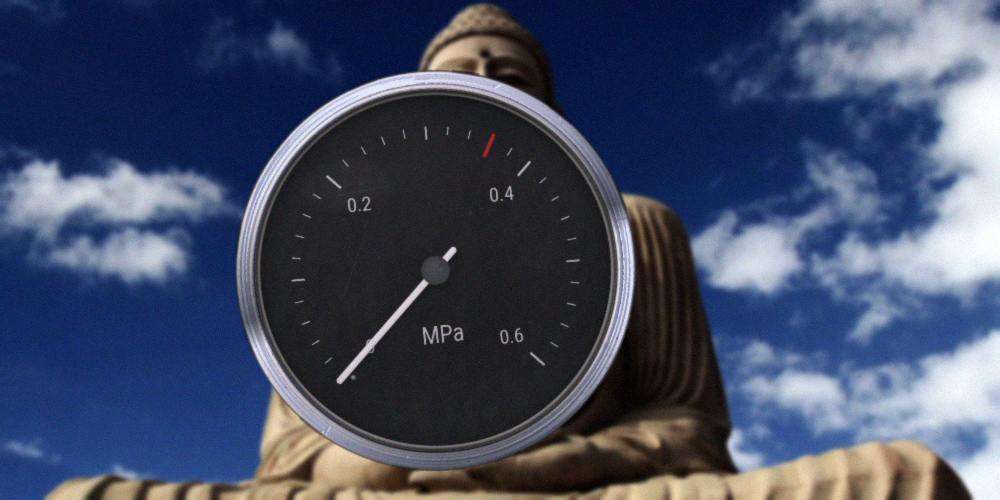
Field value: 0,MPa
